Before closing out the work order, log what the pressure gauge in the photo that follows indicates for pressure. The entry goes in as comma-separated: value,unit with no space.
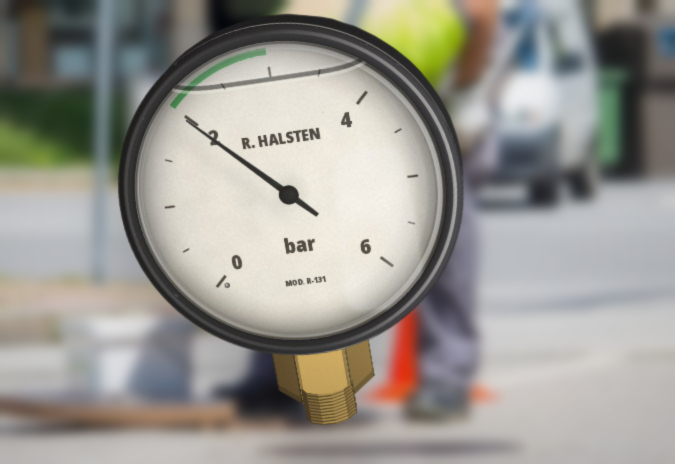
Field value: 2,bar
